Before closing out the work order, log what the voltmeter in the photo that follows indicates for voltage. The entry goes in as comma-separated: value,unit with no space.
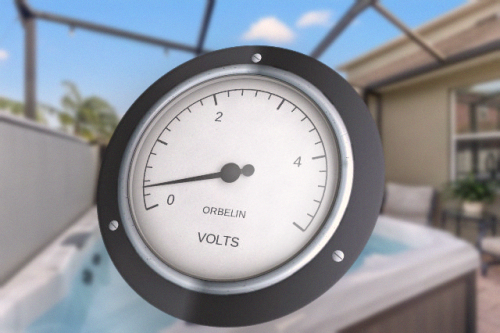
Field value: 0.3,V
